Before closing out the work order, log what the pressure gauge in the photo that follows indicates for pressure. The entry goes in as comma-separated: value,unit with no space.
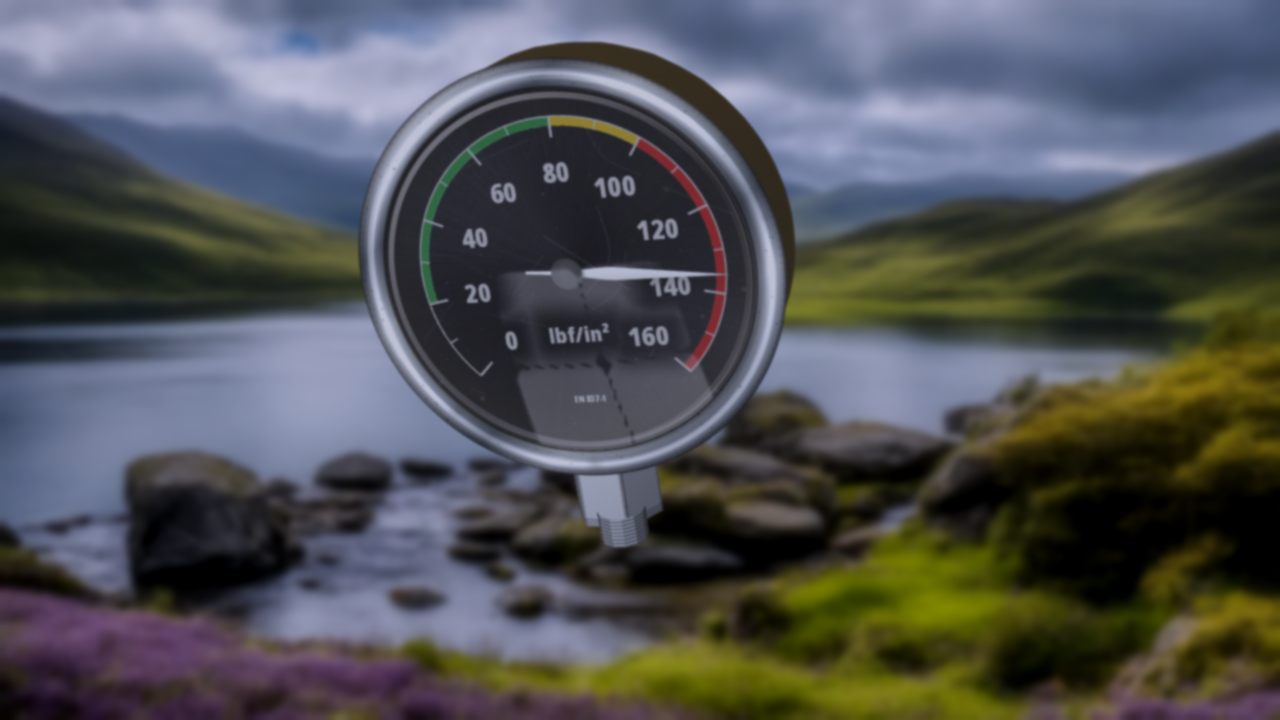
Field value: 135,psi
